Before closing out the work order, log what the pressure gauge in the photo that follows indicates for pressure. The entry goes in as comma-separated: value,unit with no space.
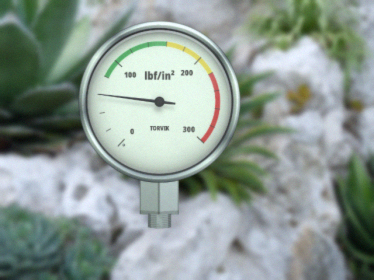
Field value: 60,psi
